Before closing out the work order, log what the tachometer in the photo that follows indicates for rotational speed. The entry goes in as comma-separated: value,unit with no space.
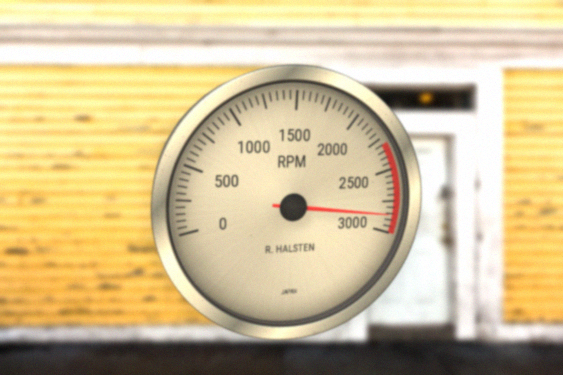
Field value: 2850,rpm
